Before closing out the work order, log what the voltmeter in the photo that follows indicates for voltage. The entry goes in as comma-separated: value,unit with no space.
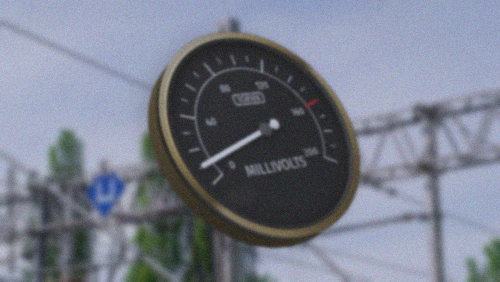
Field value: 10,mV
